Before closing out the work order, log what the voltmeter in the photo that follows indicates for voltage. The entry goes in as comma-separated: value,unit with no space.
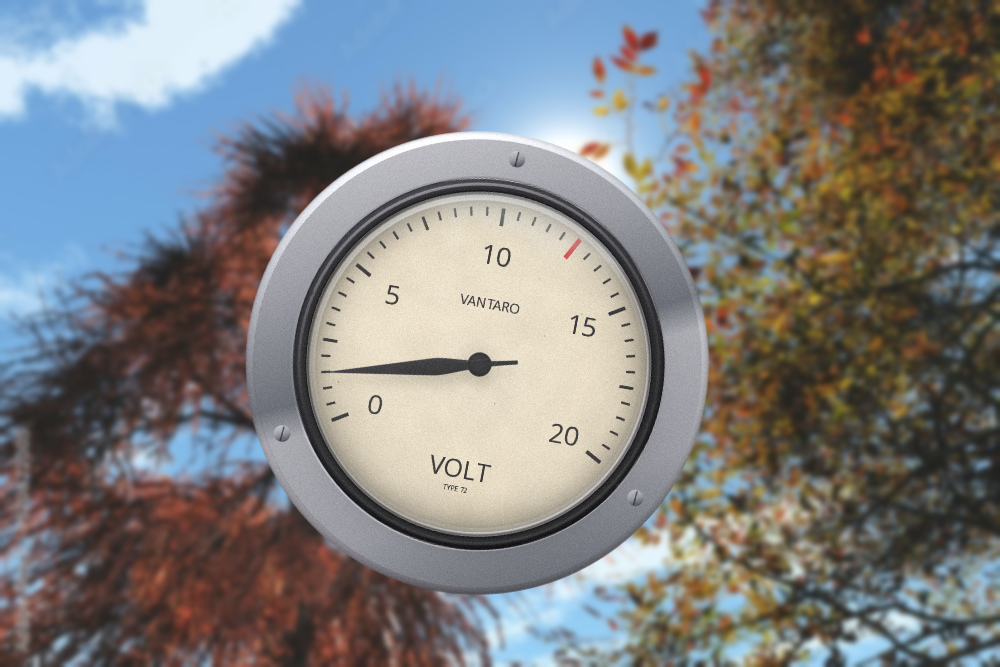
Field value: 1.5,V
